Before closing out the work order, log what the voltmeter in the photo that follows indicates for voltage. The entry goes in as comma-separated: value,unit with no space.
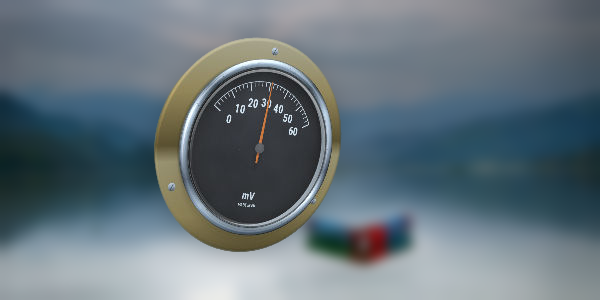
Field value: 30,mV
